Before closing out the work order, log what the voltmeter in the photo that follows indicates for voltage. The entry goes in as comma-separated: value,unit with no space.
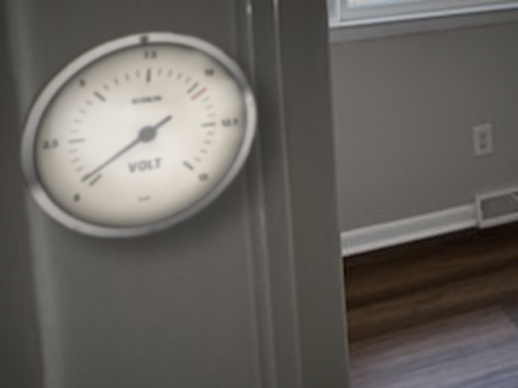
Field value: 0.5,V
